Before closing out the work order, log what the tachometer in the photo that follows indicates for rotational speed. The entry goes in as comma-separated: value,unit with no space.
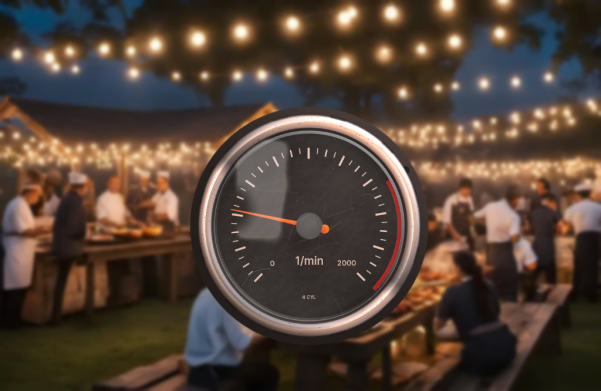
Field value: 425,rpm
